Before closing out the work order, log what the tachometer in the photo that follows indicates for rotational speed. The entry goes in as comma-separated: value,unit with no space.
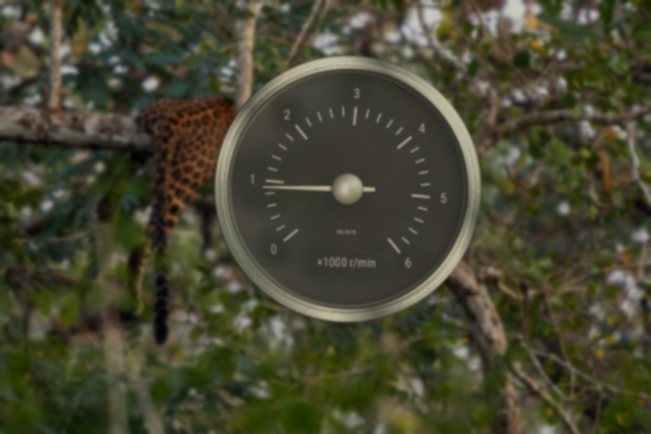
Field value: 900,rpm
